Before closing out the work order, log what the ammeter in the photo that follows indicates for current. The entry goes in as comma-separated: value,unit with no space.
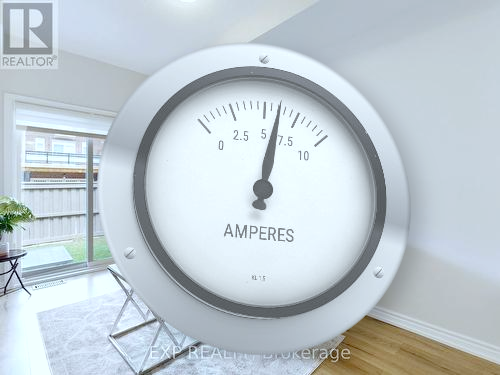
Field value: 6,A
